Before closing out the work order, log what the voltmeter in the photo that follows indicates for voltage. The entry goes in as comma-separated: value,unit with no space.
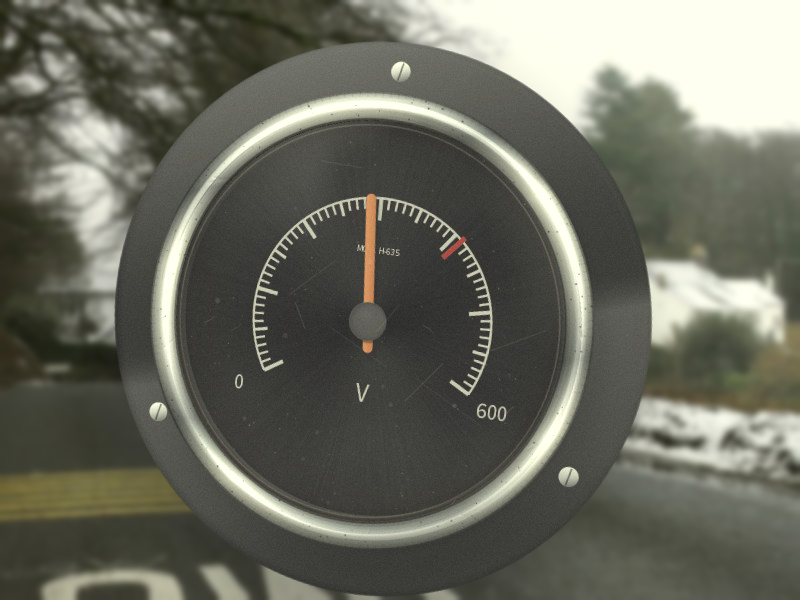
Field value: 290,V
